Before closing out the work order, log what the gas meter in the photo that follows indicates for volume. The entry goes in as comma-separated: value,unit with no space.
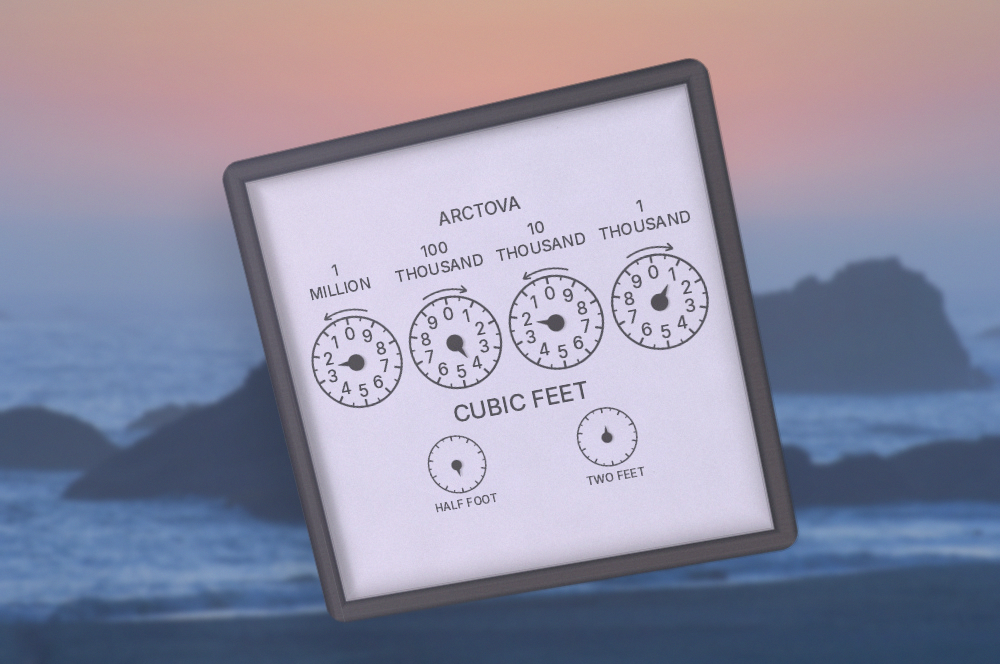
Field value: 242100,ft³
